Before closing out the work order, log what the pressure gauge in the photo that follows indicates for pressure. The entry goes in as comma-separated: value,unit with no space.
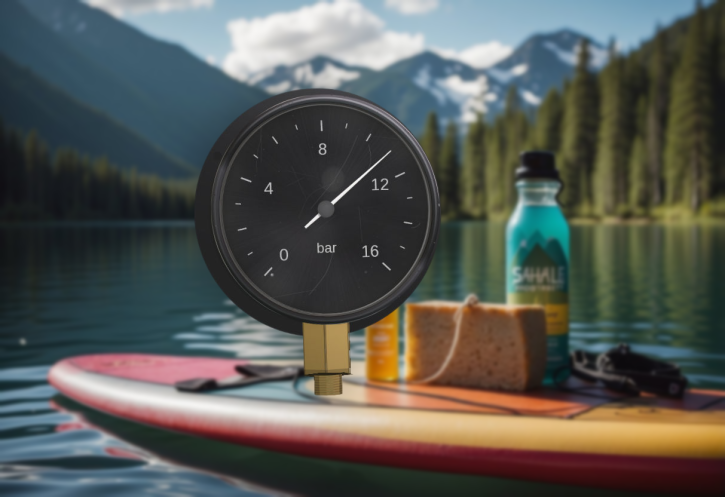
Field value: 11,bar
